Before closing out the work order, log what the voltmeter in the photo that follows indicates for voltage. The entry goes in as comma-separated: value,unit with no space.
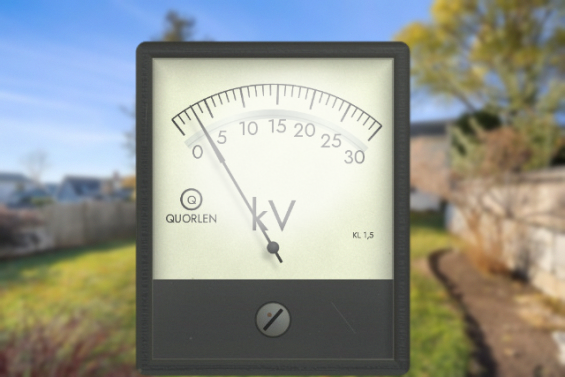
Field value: 3,kV
